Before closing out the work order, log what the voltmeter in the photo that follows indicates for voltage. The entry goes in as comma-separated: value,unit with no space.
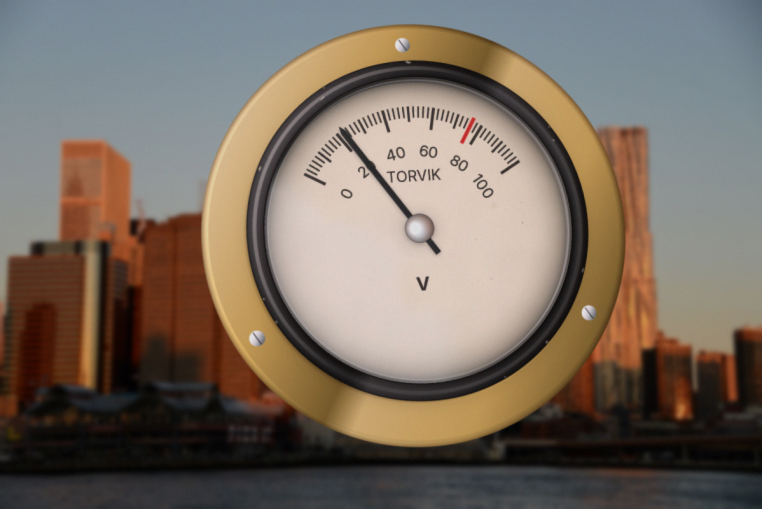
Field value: 22,V
